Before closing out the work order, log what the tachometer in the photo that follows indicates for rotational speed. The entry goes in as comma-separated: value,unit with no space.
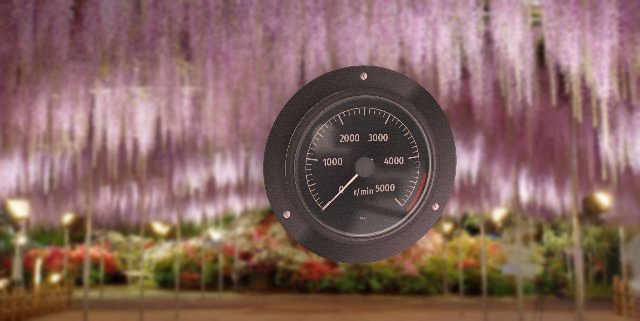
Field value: 0,rpm
